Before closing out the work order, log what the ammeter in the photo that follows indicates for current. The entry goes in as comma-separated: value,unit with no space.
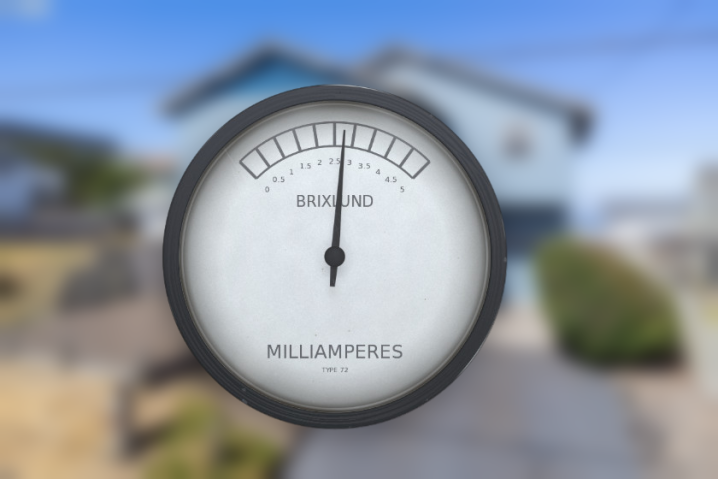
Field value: 2.75,mA
